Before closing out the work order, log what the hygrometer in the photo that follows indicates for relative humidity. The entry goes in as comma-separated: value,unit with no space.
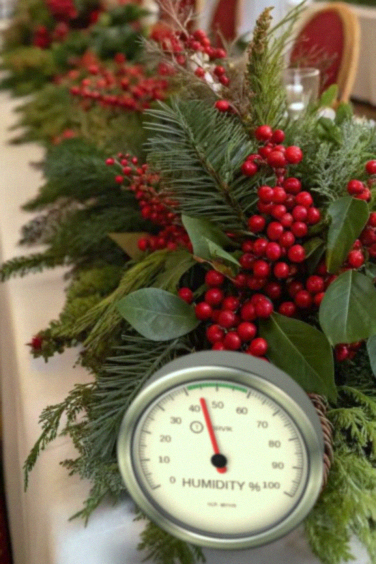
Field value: 45,%
